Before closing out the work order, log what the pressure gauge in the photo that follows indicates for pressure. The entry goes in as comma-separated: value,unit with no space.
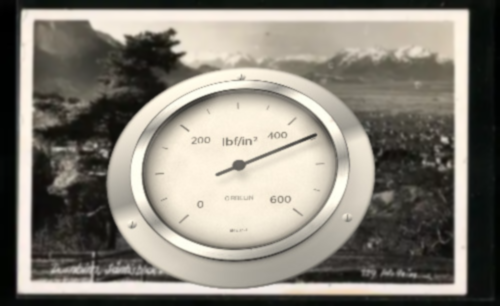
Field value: 450,psi
